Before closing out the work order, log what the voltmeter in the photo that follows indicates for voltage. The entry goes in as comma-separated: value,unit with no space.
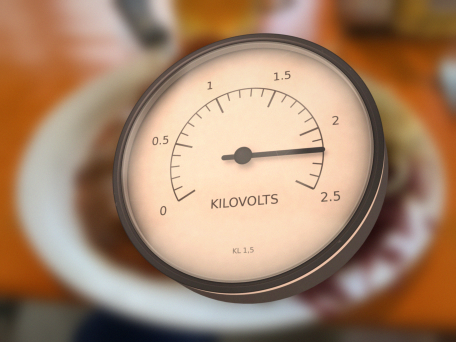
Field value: 2.2,kV
